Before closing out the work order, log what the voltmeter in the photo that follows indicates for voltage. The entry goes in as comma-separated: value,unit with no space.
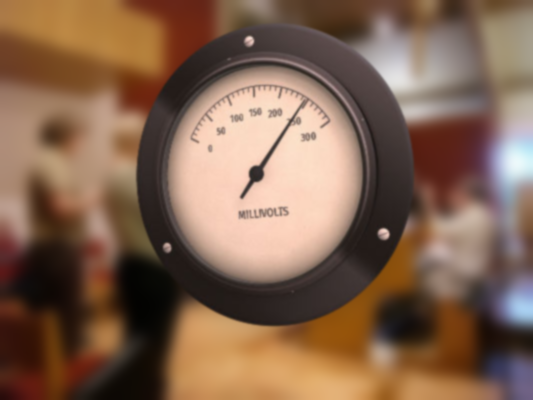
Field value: 250,mV
